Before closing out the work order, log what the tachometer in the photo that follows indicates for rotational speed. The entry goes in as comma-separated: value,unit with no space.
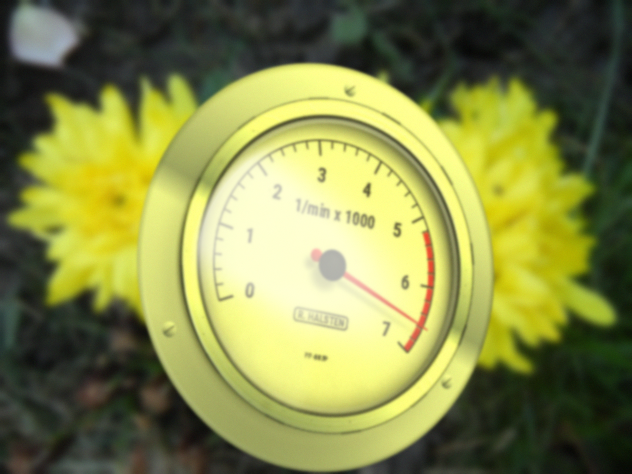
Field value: 6600,rpm
